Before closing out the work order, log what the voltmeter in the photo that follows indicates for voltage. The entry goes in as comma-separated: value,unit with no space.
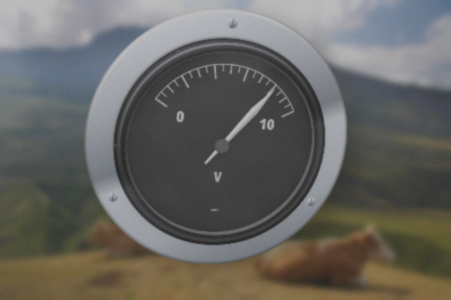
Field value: 8,V
